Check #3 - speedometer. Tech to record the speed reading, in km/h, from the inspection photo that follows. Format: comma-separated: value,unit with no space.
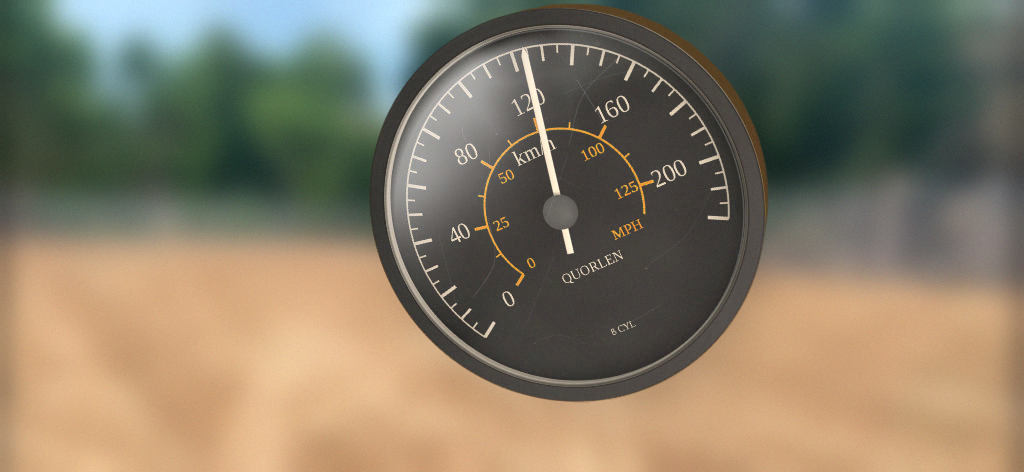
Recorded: 125,km/h
